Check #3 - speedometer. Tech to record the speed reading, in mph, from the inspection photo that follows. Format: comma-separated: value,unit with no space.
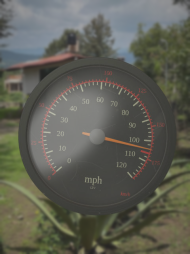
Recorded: 104,mph
